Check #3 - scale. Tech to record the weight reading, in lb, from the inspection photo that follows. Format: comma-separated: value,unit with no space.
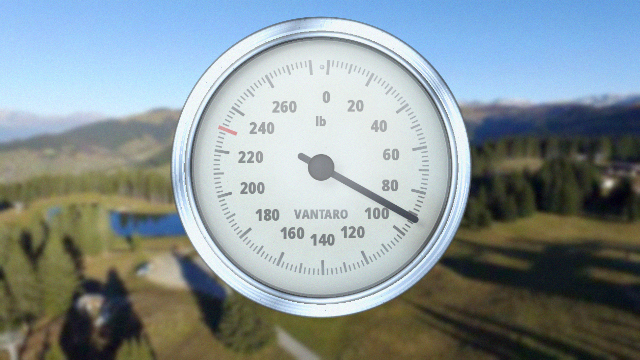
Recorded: 92,lb
